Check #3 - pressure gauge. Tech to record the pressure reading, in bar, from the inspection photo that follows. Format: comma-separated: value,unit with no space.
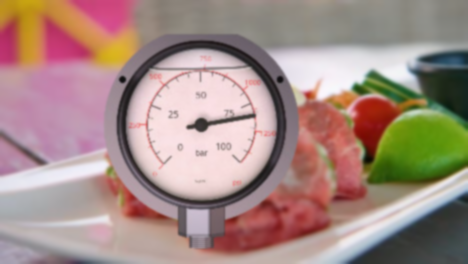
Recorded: 80,bar
